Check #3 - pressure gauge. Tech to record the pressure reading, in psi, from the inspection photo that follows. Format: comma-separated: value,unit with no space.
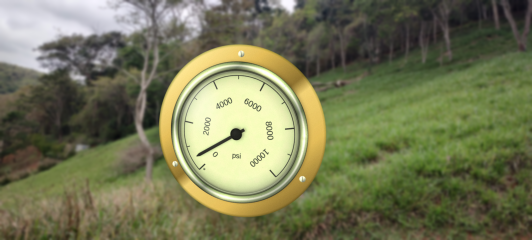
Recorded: 500,psi
